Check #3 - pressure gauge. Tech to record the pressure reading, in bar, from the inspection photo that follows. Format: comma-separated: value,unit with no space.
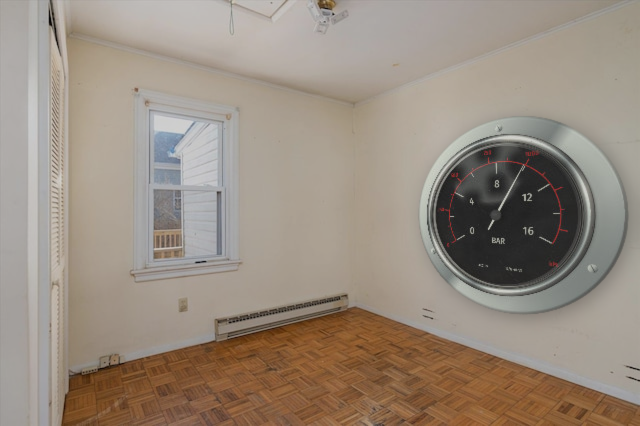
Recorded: 10,bar
